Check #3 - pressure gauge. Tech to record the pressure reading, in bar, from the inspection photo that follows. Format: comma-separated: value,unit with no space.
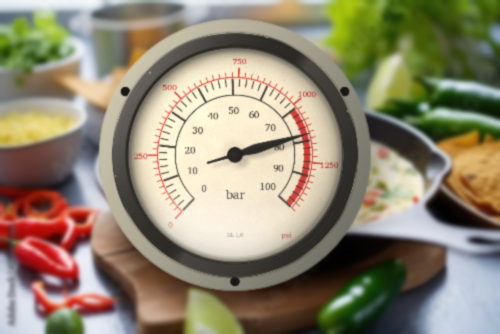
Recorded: 78,bar
